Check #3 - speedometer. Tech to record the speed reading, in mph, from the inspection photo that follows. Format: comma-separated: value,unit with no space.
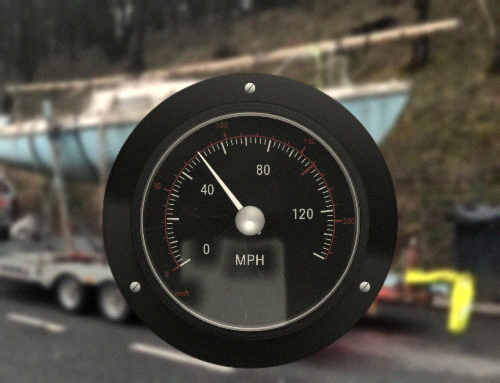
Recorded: 50,mph
